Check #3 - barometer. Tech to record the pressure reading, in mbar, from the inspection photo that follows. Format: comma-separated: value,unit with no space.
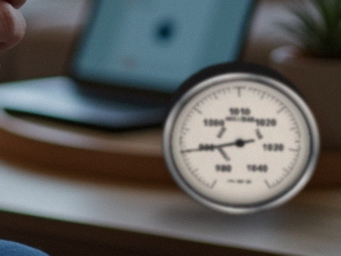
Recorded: 990,mbar
